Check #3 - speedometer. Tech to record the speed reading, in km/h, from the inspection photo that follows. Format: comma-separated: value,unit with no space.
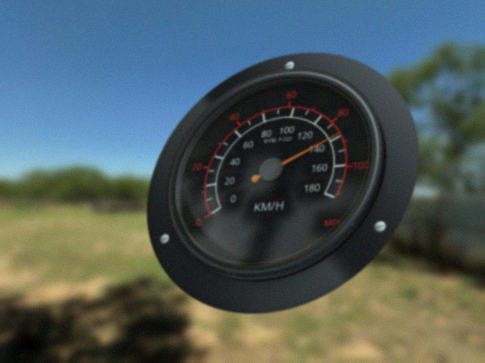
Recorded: 140,km/h
